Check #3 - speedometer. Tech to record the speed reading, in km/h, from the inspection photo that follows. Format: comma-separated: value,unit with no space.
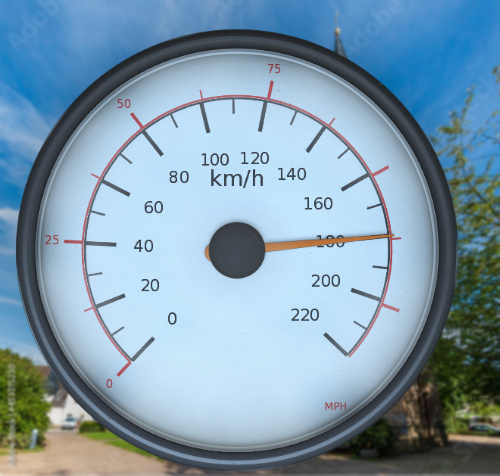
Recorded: 180,km/h
